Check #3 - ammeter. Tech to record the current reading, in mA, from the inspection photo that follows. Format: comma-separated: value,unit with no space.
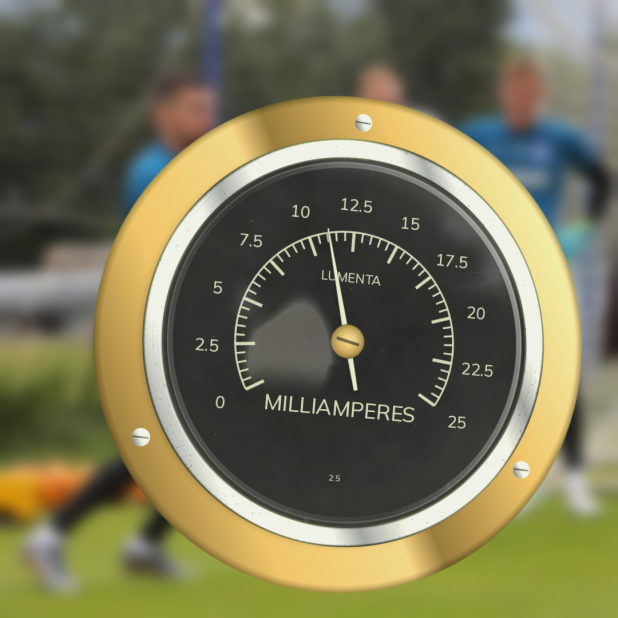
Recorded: 11,mA
